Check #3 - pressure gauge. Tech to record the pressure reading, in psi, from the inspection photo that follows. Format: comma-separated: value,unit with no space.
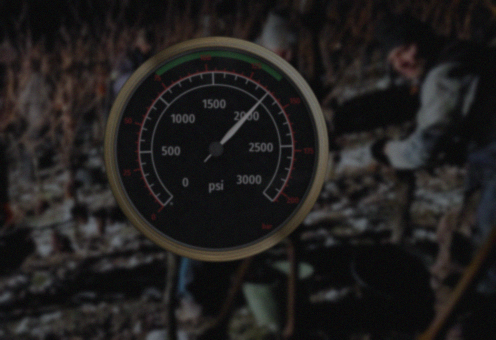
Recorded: 2000,psi
